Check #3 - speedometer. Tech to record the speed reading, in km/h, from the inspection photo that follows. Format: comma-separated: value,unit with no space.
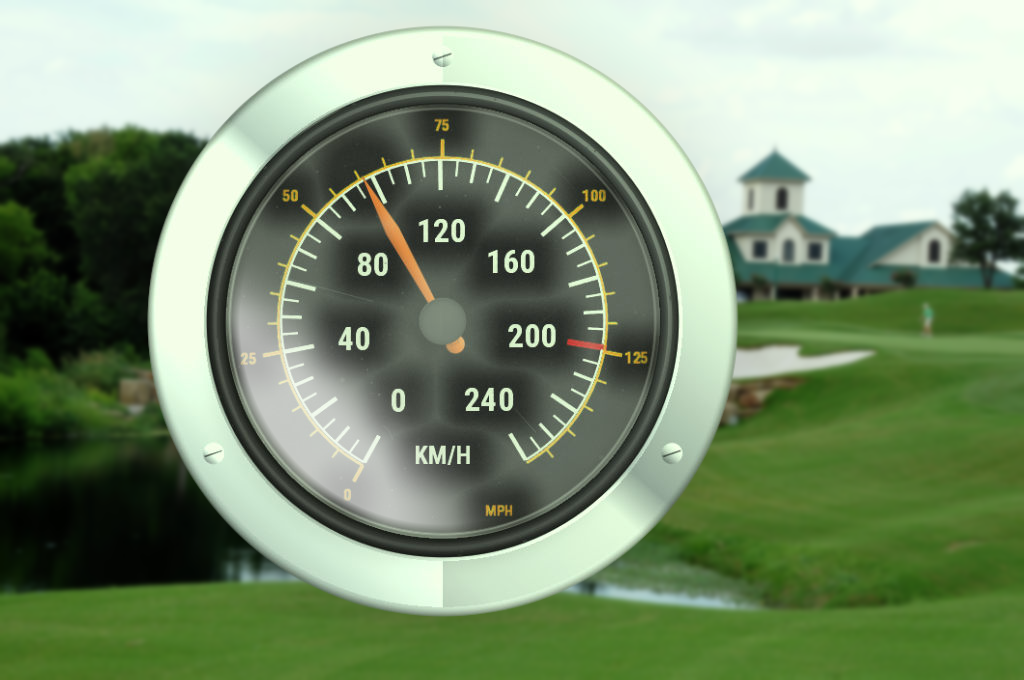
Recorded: 97.5,km/h
